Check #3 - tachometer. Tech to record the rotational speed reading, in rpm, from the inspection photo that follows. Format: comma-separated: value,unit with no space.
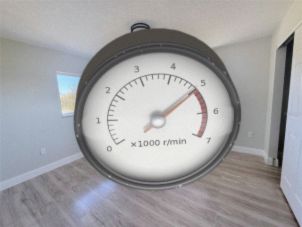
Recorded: 5000,rpm
